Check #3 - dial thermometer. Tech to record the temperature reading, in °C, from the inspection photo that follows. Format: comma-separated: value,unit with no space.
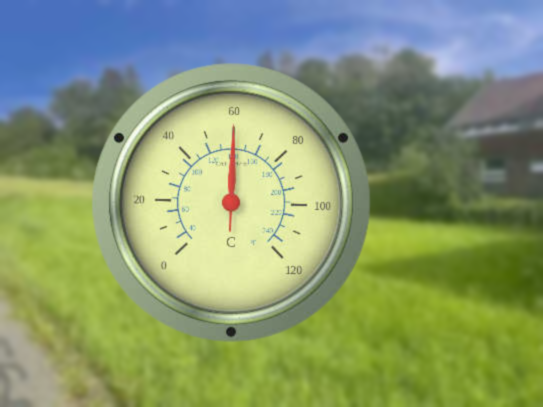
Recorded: 60,°C
